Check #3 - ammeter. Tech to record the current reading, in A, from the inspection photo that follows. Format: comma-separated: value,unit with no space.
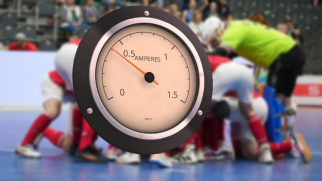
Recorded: 0.4,A
